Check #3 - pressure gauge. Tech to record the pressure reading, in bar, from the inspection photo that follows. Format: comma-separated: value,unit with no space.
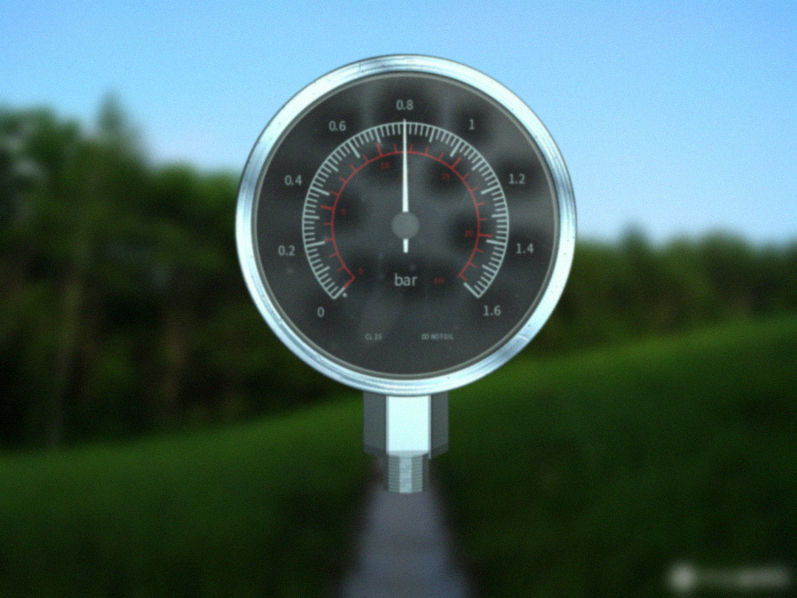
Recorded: 0.8,bar
